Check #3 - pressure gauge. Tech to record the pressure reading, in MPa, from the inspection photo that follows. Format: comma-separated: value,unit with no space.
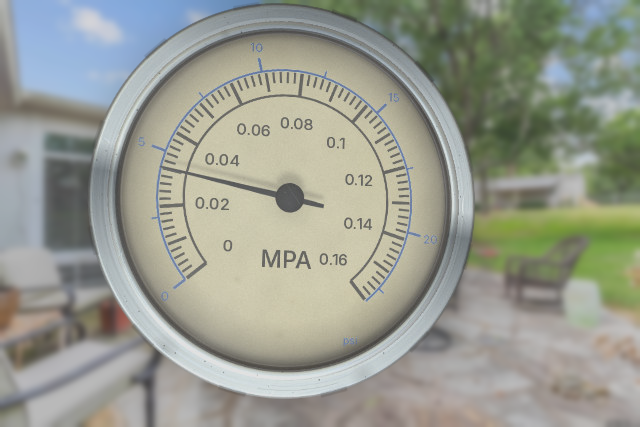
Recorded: 0.03,MPa
